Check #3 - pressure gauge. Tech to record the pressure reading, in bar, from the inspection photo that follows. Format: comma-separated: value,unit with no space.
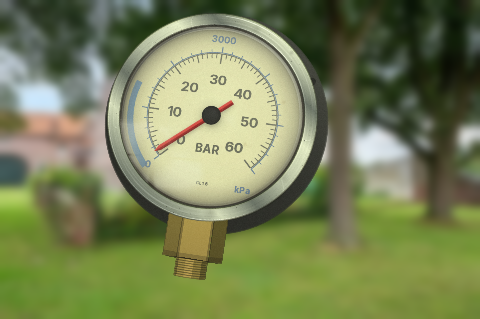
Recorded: 1,bar
